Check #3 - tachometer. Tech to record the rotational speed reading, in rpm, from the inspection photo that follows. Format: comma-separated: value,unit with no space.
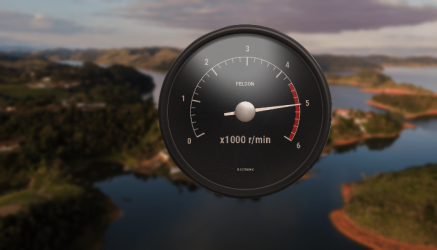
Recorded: 5000,rpm
